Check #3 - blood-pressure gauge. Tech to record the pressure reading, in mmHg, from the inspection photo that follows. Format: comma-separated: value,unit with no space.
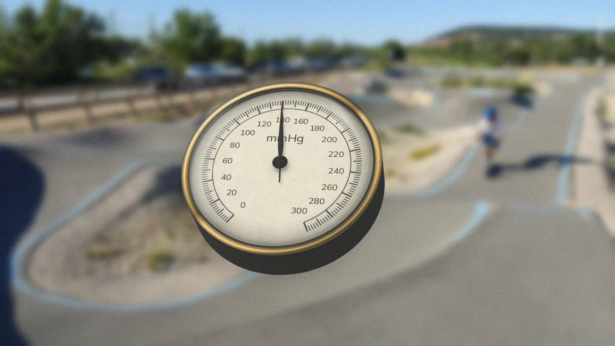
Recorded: 140,mmHg
